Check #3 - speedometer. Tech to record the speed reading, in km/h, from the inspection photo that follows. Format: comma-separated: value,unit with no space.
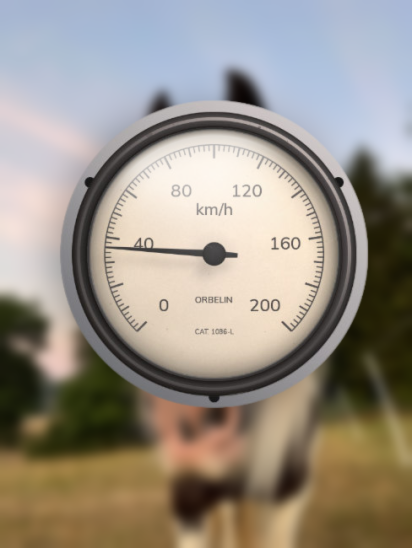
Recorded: 36,km/h
